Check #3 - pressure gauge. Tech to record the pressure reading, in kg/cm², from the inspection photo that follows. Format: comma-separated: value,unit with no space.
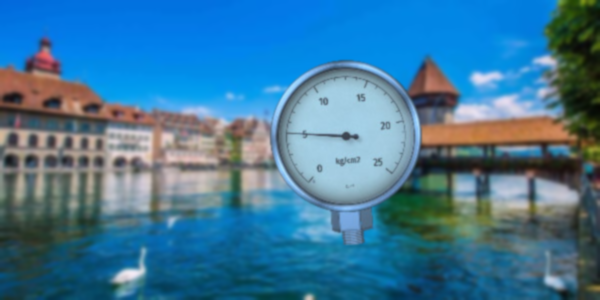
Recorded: 5,kg/cm²
